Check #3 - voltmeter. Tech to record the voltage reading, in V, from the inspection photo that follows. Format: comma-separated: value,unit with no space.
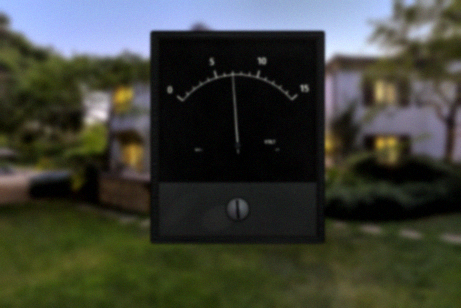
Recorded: 7,V
